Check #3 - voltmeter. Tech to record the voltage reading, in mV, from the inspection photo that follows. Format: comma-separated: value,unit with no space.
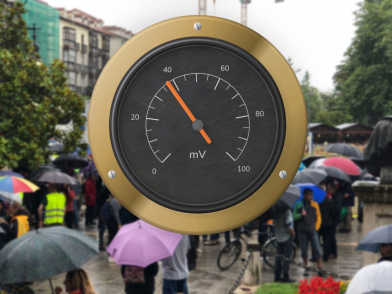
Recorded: 37.5,mV
